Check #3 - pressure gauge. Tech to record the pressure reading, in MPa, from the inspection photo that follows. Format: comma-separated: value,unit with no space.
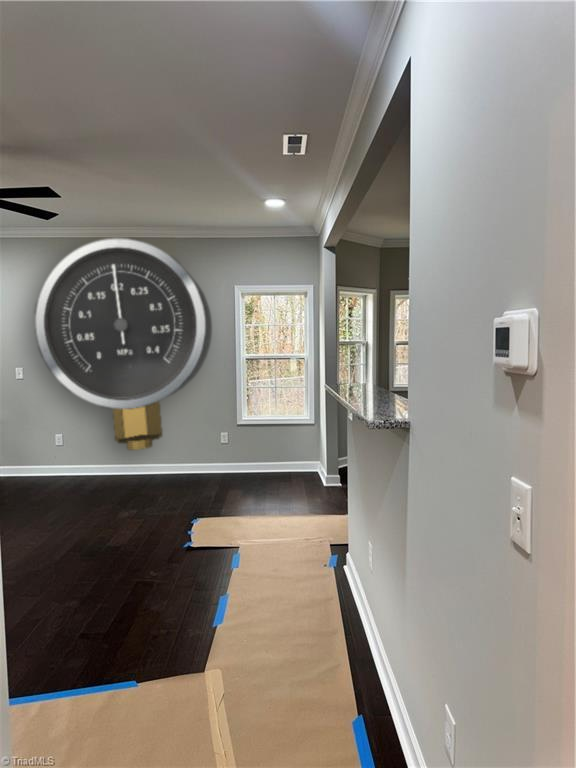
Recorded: 0.2,MPa
